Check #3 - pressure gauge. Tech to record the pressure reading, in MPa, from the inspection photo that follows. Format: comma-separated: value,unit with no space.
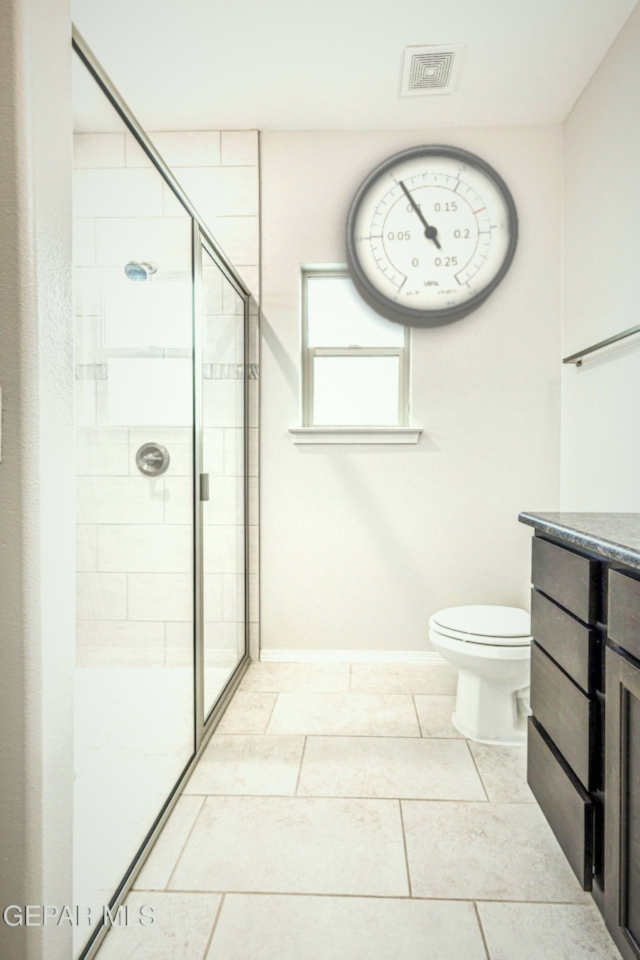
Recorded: 0.1,MPa
